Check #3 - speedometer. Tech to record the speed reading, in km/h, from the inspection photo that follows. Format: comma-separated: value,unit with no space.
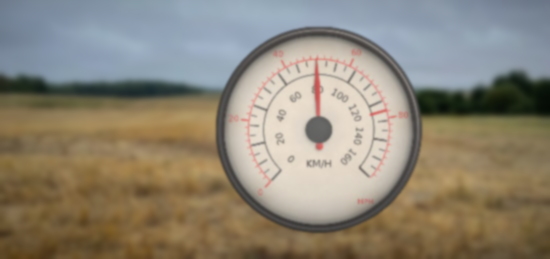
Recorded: 80,km/h
